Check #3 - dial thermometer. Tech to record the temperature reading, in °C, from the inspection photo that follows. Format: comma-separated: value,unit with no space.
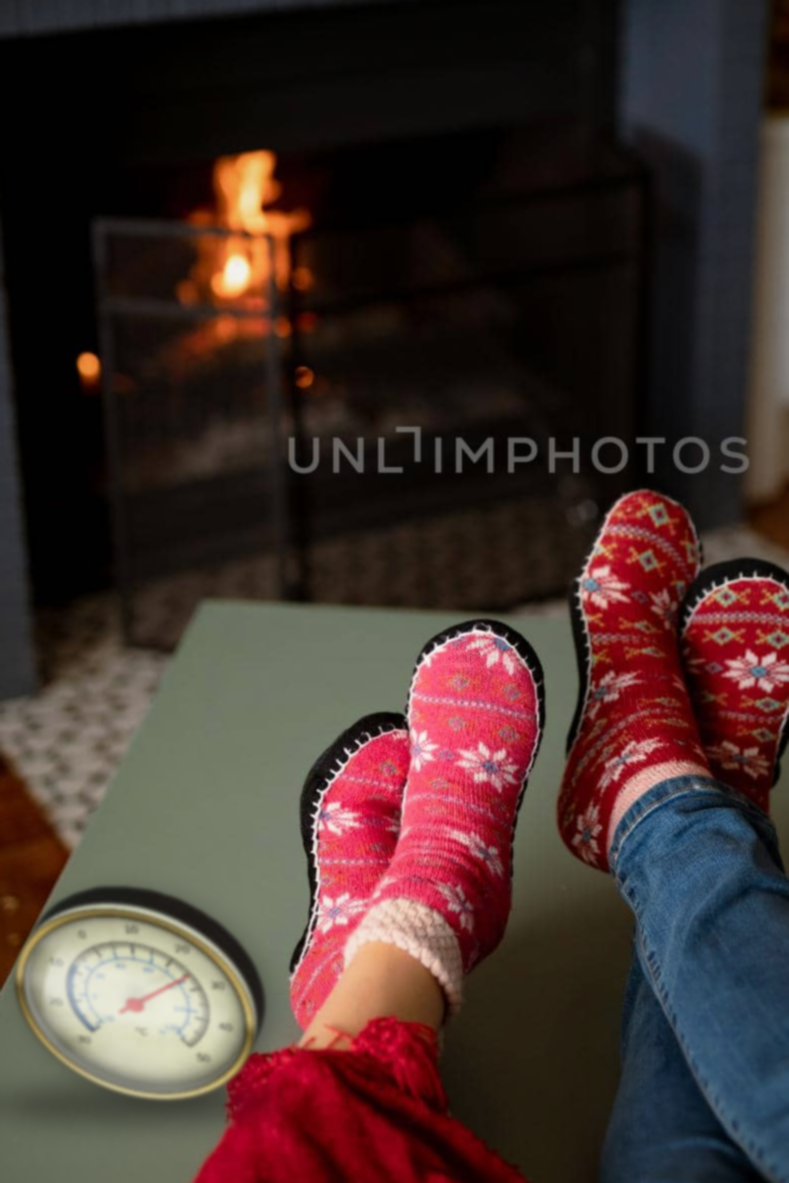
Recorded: 25,°C
